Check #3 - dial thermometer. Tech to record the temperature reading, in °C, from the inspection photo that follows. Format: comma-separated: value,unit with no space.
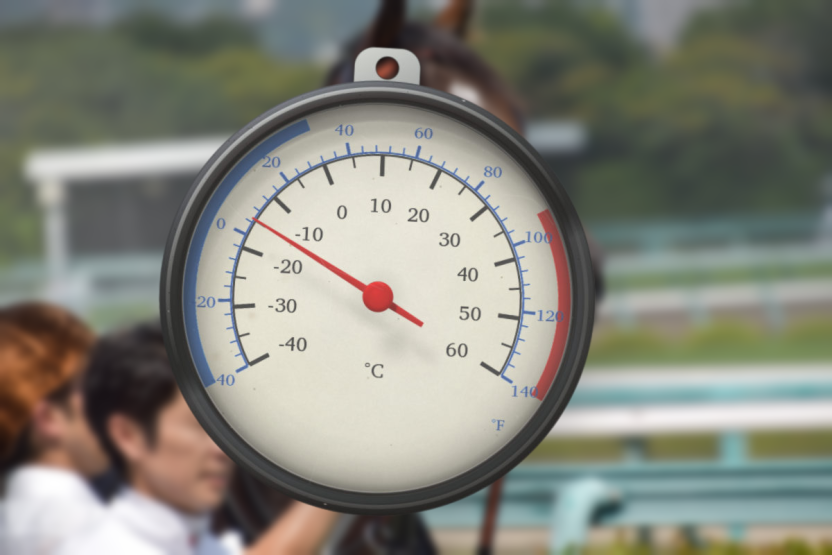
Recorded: -15,°C
